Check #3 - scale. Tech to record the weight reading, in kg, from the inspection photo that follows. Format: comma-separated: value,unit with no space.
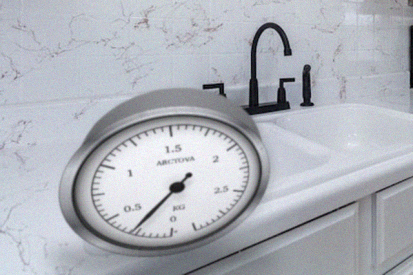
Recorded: 0.3,kg
